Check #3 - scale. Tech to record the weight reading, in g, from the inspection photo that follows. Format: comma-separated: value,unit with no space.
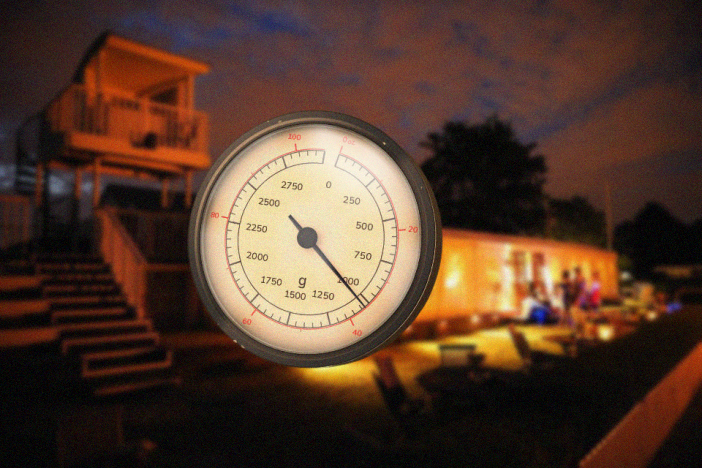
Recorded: 1025,g
